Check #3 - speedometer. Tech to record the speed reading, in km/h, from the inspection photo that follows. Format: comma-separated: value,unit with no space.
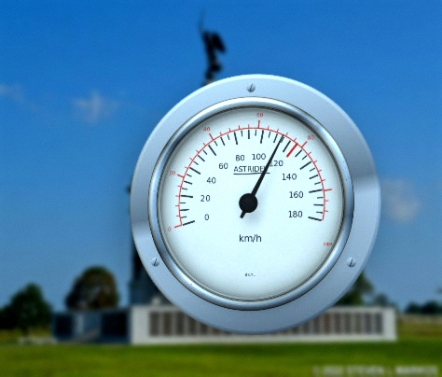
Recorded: 115,km/h
